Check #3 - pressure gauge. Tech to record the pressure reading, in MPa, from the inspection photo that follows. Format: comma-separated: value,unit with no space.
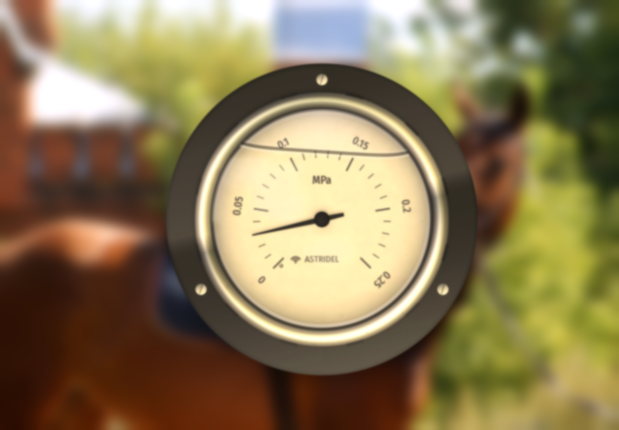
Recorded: 0.03,MPa
